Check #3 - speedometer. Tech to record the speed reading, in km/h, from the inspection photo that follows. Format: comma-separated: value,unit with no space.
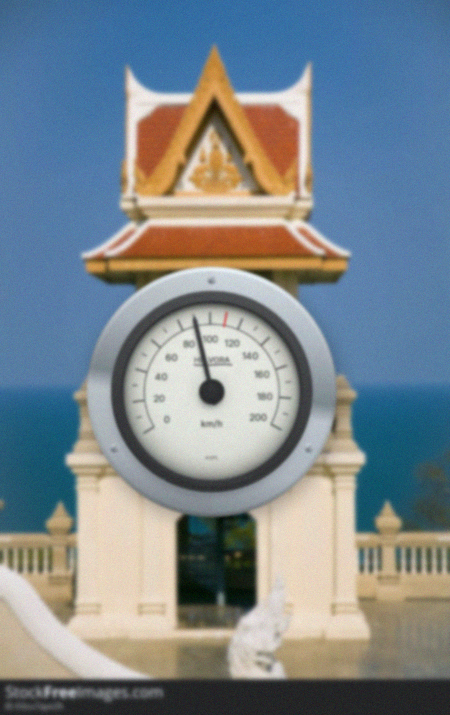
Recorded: 90,km/h
